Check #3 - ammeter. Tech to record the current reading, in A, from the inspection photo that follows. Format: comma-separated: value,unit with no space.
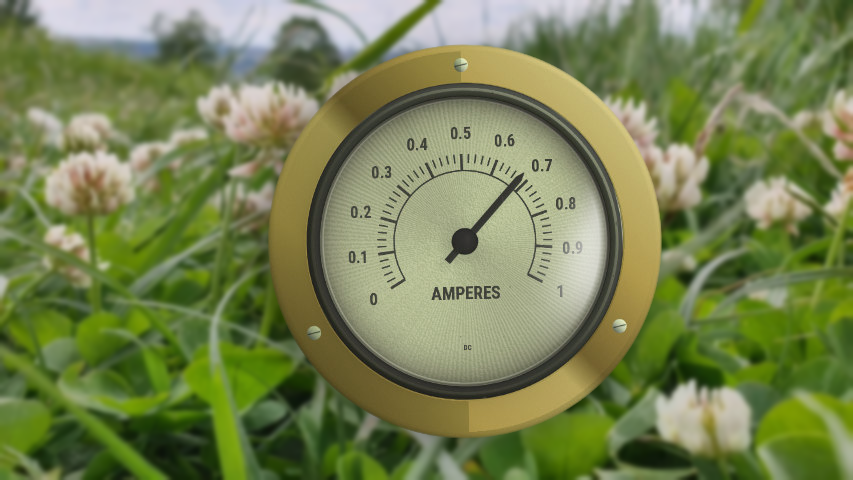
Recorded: 0.68,A
